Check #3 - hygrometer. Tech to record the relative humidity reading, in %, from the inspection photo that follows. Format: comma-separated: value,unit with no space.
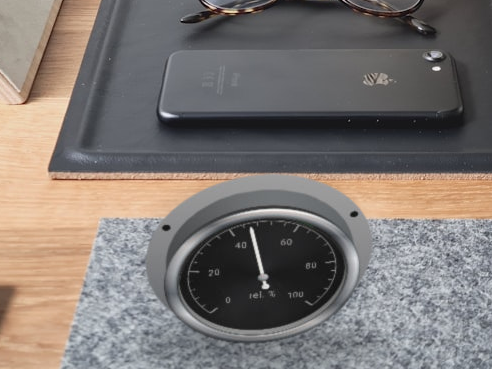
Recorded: 46,%
